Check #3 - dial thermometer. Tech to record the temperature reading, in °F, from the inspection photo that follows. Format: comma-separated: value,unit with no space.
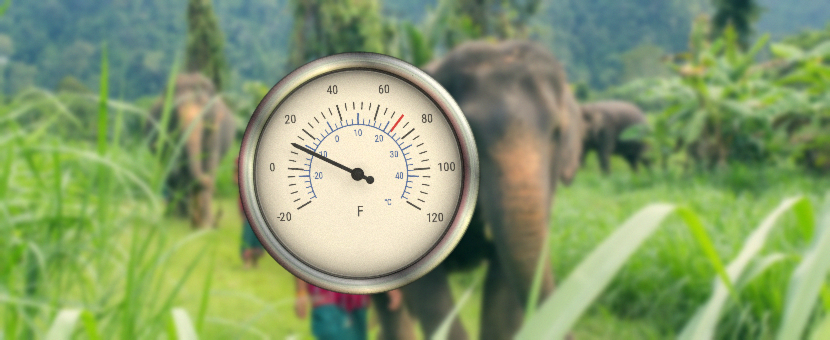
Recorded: 12,°F
